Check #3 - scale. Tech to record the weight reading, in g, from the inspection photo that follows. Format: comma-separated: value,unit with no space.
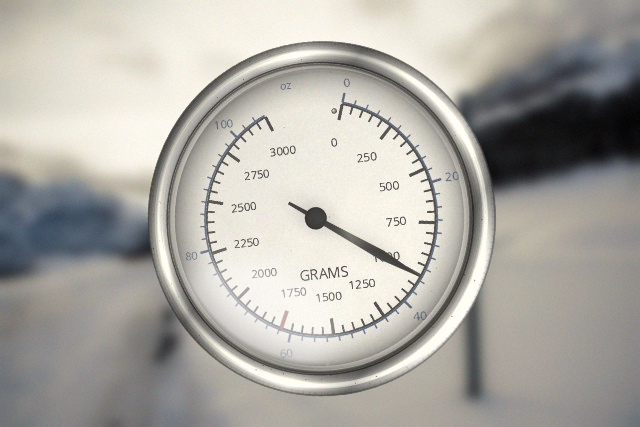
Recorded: 1000,g
